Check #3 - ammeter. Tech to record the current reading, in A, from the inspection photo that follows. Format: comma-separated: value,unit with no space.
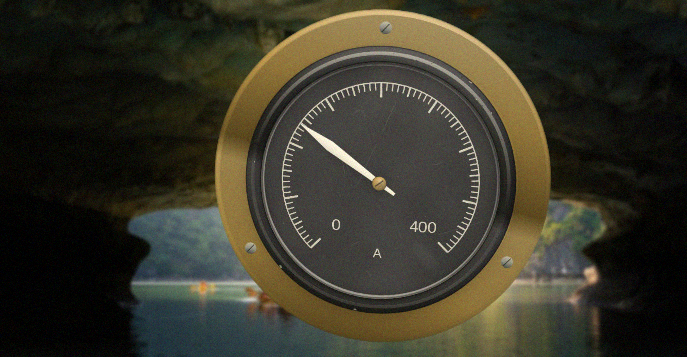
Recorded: 120,A
